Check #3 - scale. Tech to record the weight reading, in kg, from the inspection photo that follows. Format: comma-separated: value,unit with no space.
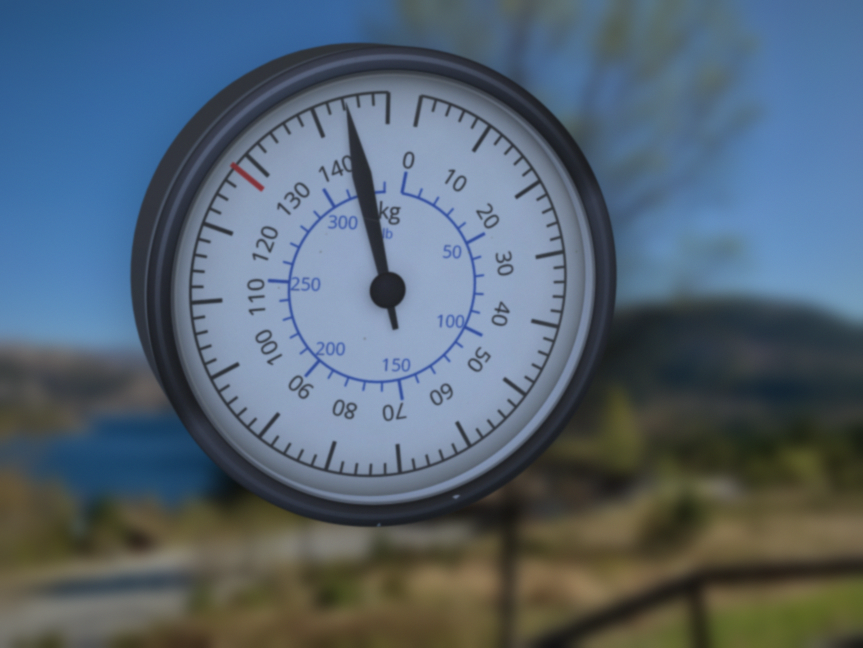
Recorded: 144,kg
